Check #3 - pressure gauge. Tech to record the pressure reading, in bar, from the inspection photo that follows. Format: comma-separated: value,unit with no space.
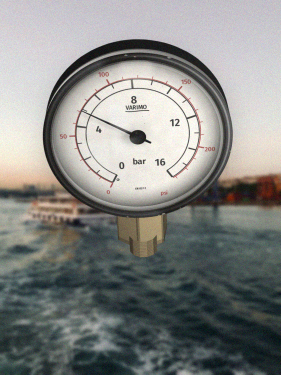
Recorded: 5,bar
